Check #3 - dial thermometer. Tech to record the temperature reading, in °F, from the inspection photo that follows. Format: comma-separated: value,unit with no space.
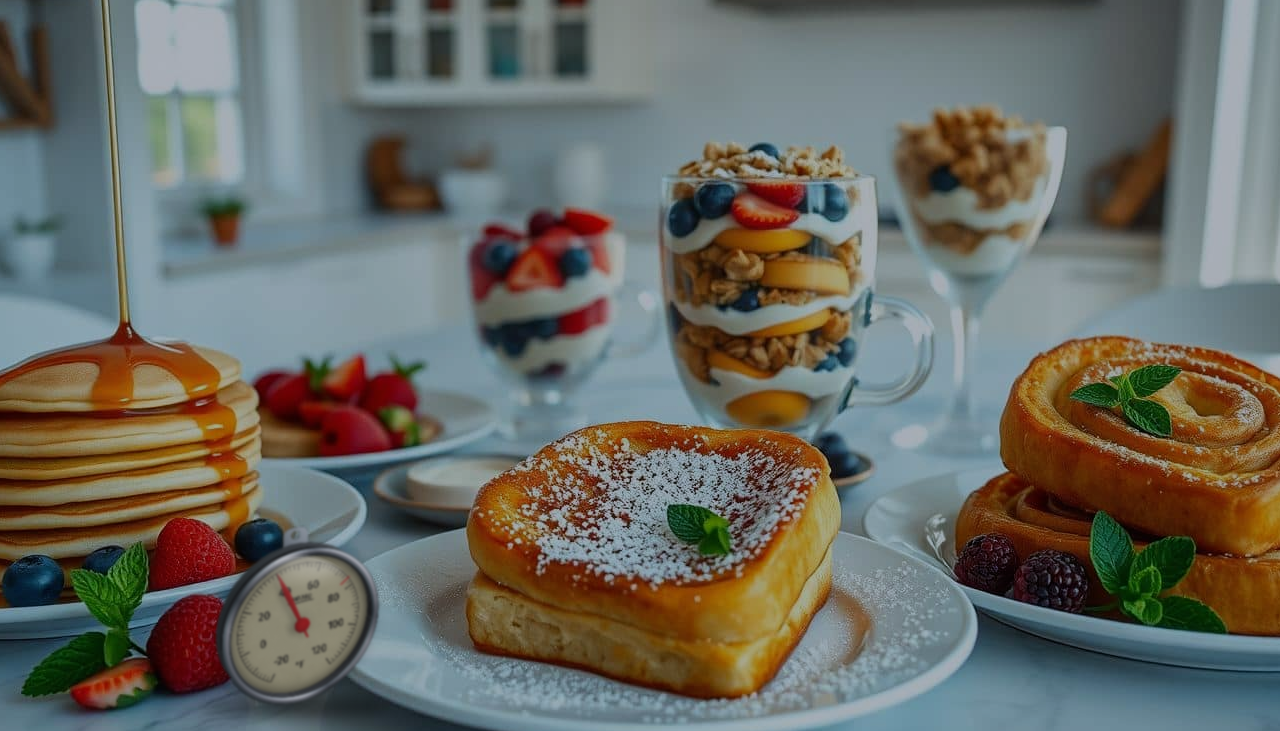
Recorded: 40,°F
